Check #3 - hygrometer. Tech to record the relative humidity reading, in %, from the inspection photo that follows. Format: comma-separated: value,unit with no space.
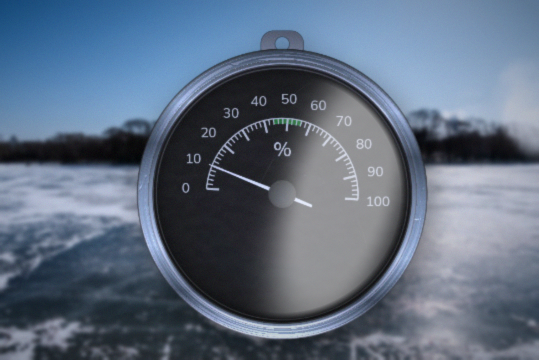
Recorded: 10,%
